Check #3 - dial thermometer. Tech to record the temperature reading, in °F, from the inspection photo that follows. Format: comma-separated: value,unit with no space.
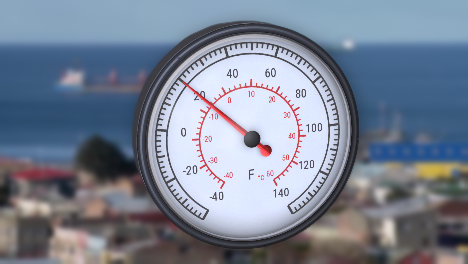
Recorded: 20,°F
